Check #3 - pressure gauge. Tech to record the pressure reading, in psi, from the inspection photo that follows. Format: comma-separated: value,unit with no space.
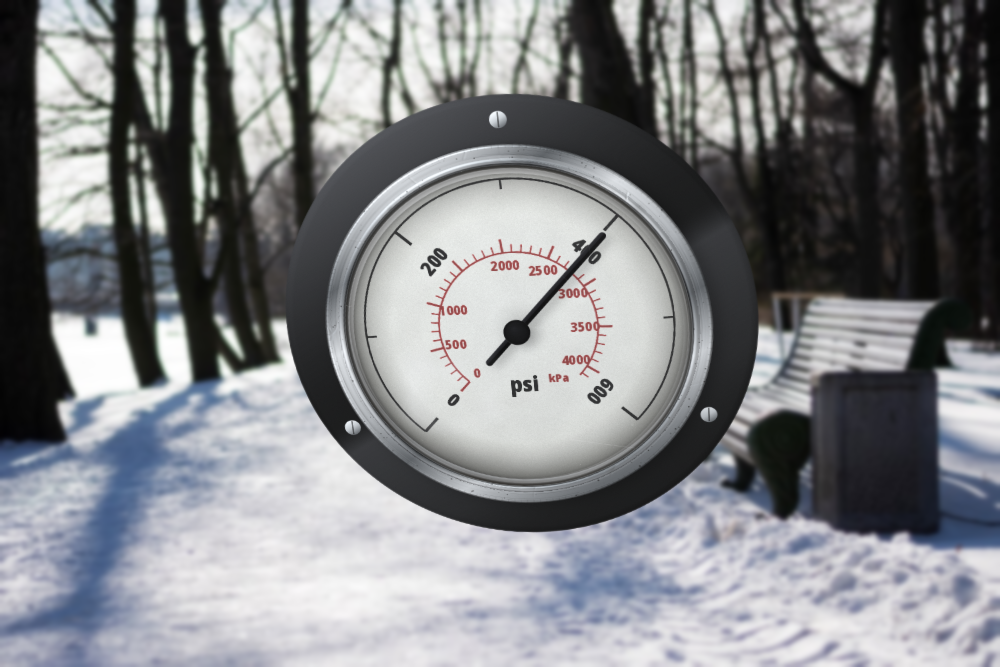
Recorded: 400,psi
